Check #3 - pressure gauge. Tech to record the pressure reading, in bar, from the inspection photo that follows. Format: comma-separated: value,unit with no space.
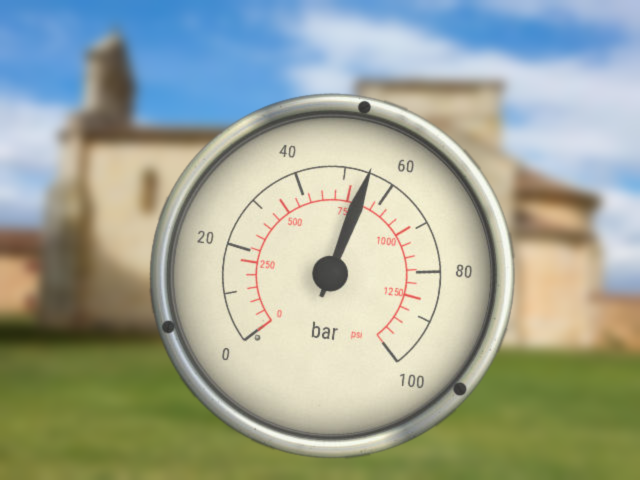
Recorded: 55,bar
